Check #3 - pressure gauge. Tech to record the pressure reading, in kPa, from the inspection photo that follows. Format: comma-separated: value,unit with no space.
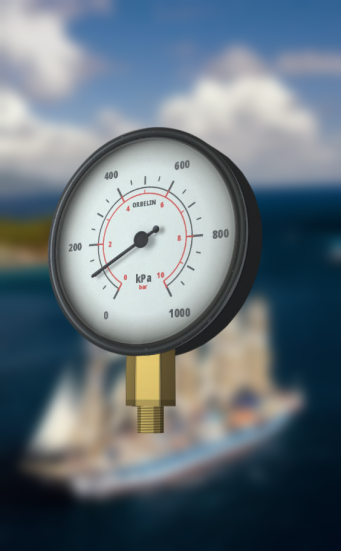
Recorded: 100,kPa
